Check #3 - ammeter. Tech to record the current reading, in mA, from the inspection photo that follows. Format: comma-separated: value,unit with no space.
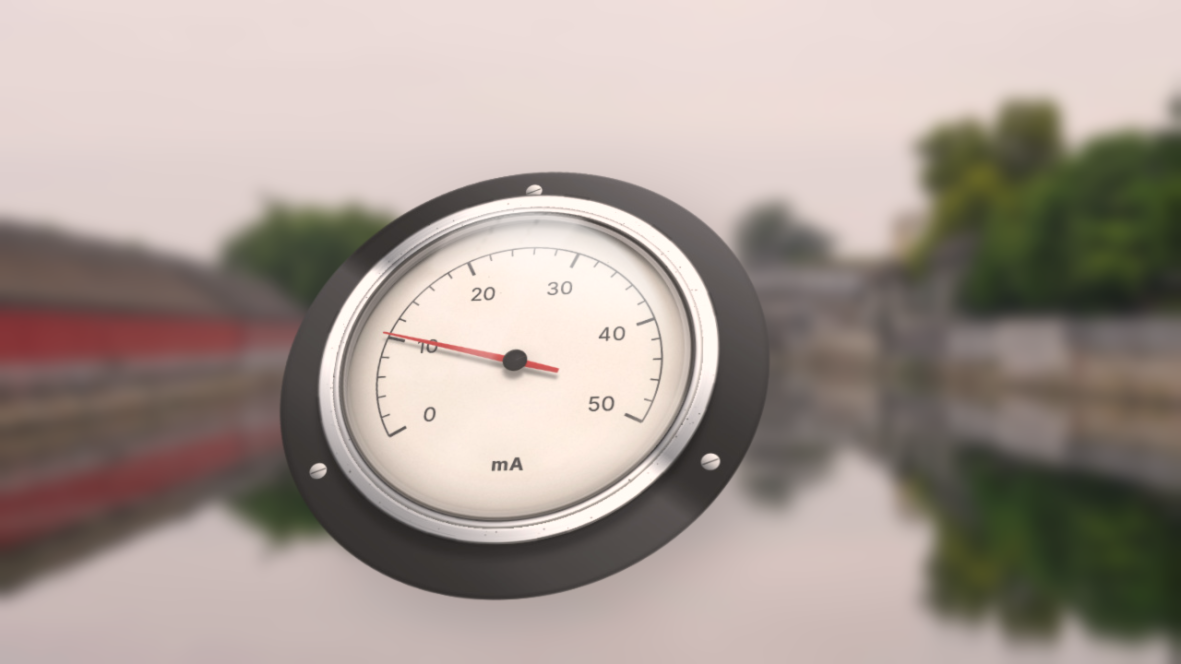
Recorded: 10,mA
